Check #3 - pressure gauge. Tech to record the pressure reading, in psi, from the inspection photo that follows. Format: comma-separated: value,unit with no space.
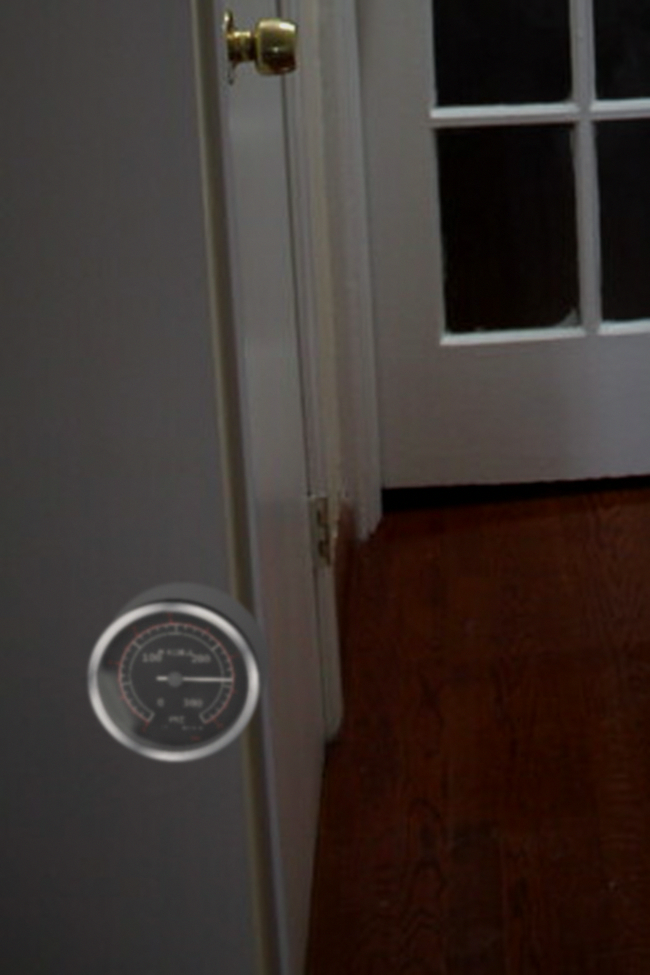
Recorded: 240,psi
